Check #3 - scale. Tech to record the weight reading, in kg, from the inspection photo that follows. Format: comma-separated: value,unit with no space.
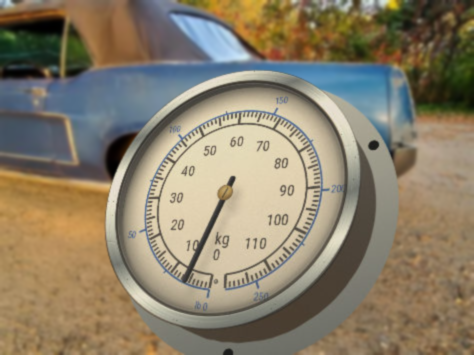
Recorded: 5,kg
